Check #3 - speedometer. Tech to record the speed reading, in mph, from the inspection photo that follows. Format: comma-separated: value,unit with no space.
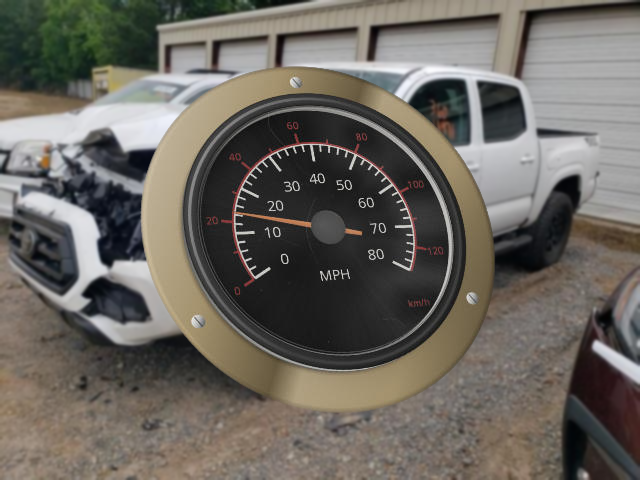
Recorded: 14,mph
